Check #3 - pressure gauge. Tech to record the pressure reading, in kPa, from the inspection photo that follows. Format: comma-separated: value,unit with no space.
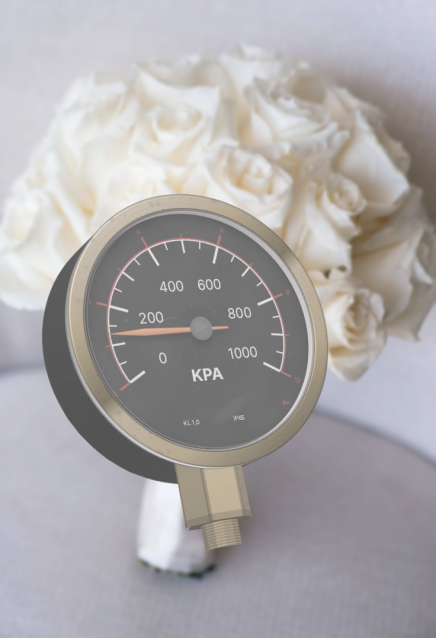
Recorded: 125,kPa
